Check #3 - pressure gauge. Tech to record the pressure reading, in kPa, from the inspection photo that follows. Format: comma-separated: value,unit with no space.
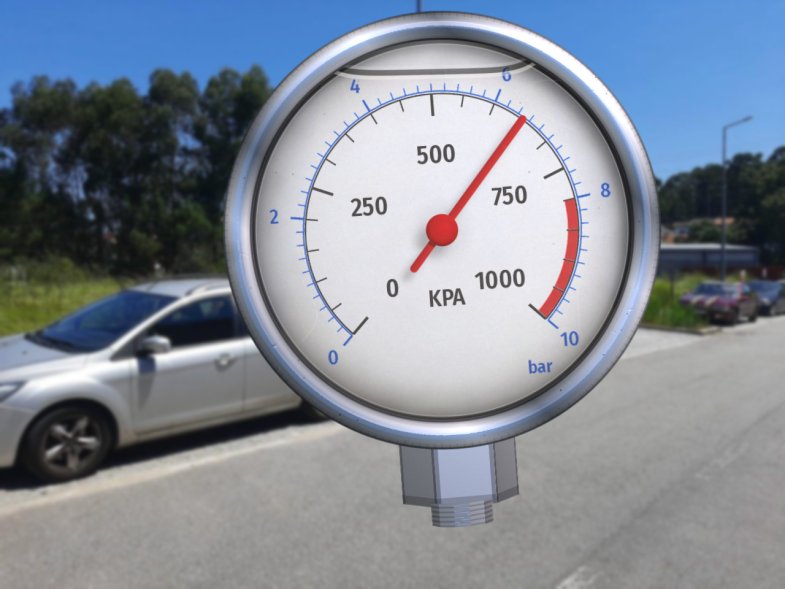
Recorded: 650,kPa
